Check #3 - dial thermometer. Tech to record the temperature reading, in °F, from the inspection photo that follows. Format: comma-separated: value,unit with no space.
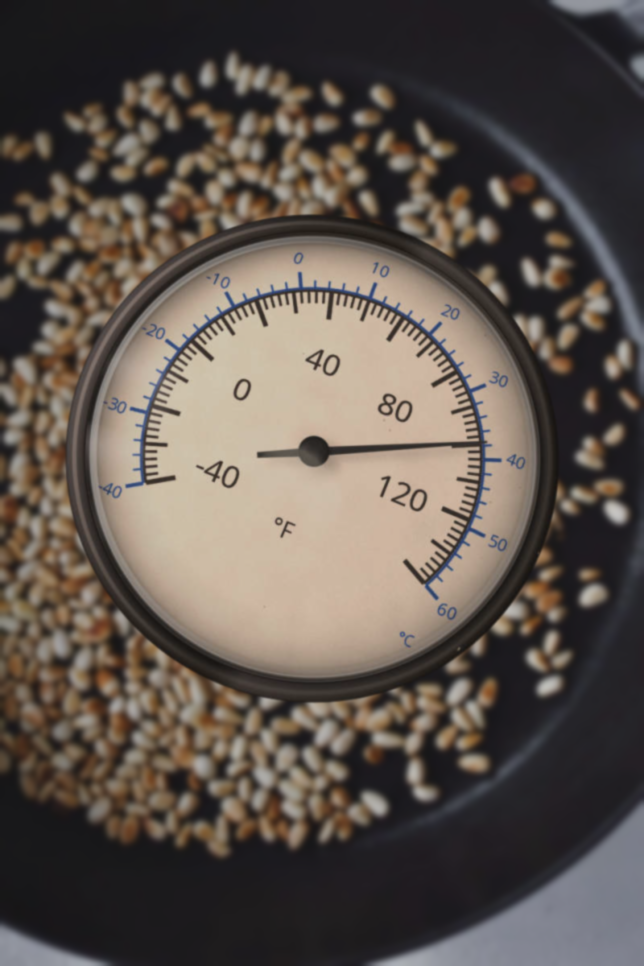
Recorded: 100,°F
